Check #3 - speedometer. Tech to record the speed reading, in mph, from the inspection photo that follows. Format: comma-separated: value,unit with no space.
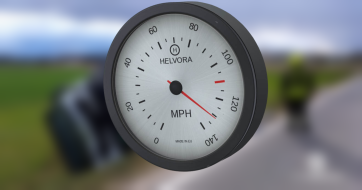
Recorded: 130,mph
